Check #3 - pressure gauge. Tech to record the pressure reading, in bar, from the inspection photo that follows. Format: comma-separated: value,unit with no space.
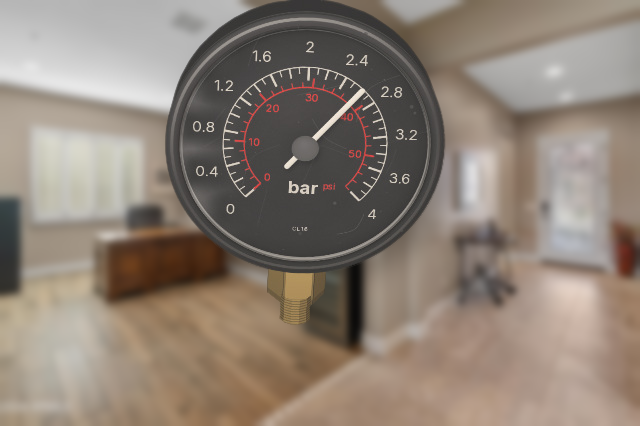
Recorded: 2.6,bar
